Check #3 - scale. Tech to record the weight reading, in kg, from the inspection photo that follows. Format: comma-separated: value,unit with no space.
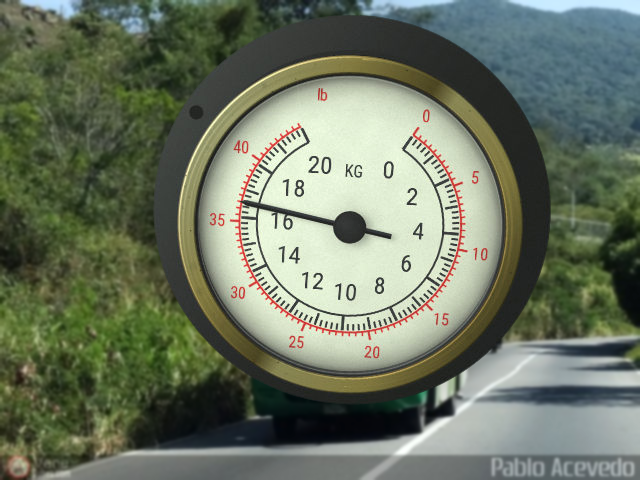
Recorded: 16.6,kg
